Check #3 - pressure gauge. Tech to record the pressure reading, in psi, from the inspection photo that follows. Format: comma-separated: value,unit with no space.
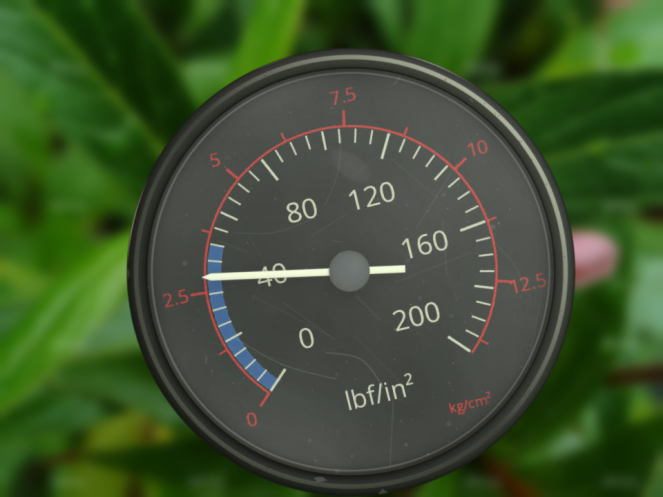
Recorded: 40,psi
